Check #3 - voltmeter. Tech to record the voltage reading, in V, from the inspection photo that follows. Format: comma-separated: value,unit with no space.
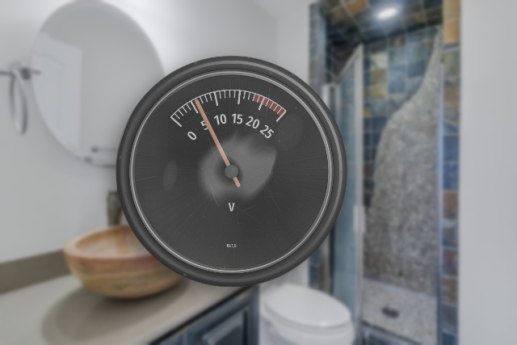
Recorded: 6,V
